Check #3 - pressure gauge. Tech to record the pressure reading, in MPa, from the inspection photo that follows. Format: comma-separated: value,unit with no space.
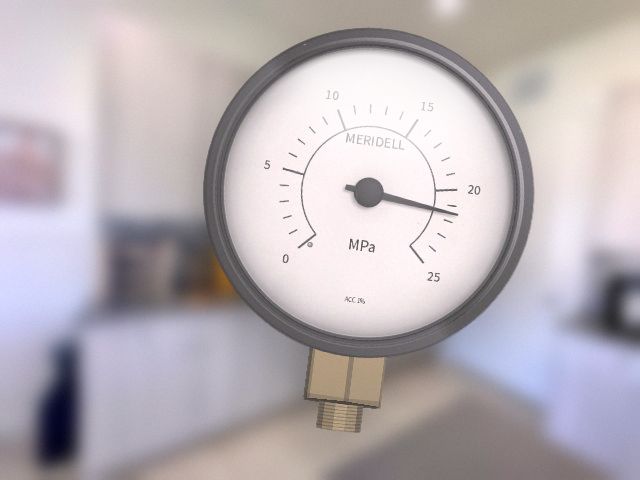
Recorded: 21.5,MPa
